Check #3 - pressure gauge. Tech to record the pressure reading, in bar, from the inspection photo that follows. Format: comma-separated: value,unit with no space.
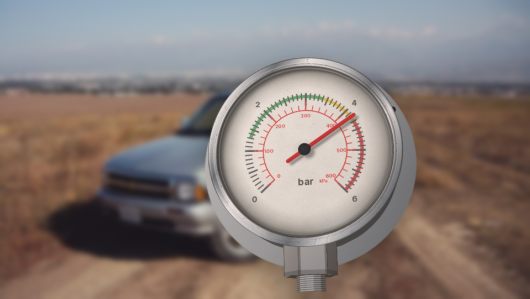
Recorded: 4.2,bar
